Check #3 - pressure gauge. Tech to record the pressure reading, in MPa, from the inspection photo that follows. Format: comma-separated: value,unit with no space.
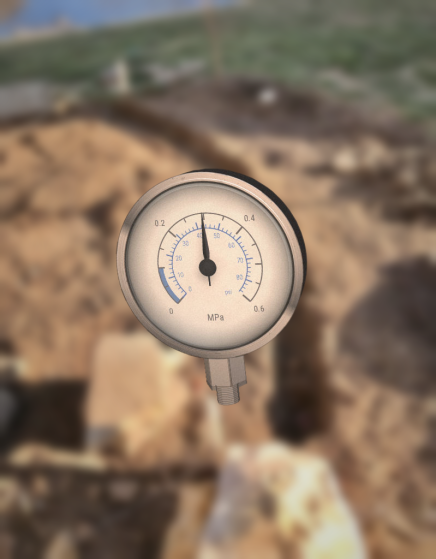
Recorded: 0.3,MPa
